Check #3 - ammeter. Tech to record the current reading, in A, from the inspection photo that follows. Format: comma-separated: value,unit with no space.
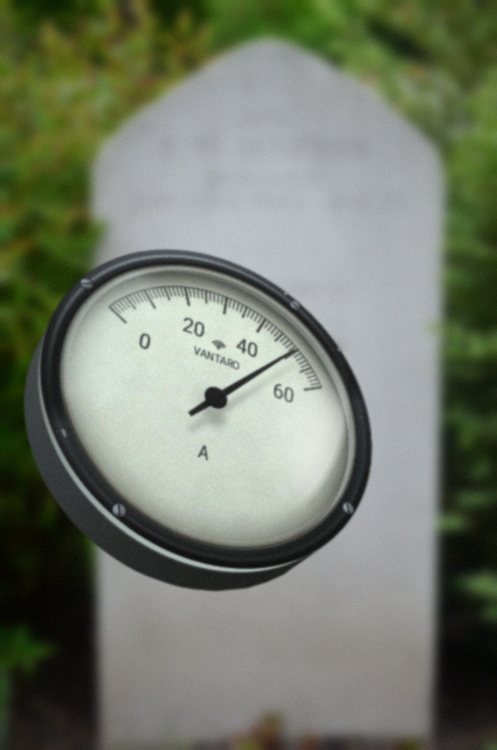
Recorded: 50,A
